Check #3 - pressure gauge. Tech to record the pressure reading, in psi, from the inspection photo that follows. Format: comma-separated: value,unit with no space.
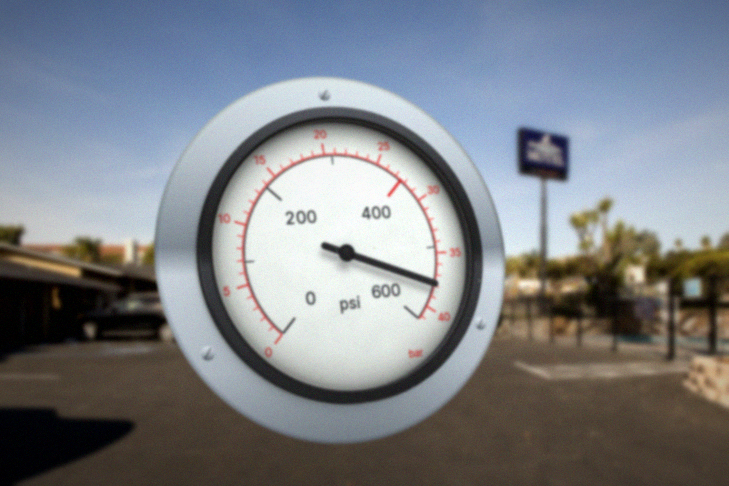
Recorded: 550,psi
